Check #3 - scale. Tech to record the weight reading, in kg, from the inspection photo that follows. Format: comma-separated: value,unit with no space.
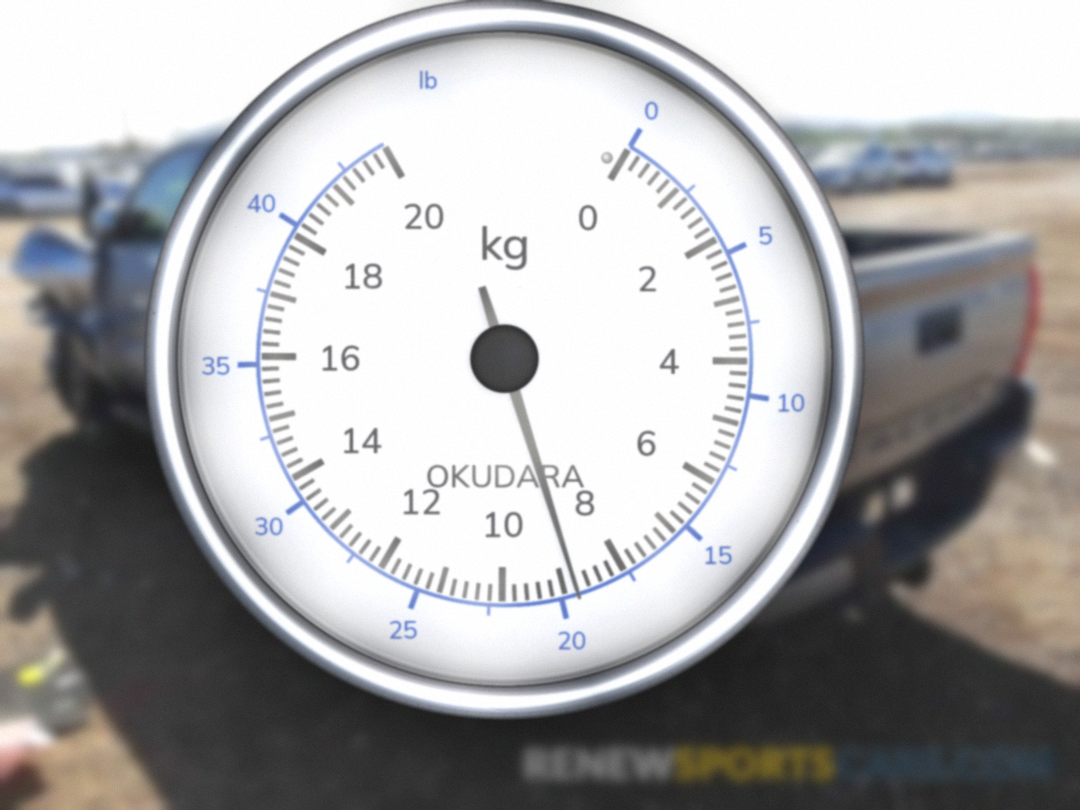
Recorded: 8.8,kg
